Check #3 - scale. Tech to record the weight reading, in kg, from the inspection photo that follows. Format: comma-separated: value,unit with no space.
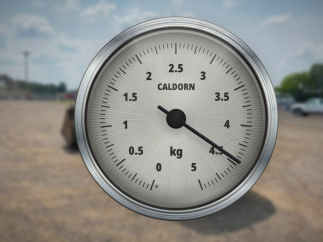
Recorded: 4.45,kg
